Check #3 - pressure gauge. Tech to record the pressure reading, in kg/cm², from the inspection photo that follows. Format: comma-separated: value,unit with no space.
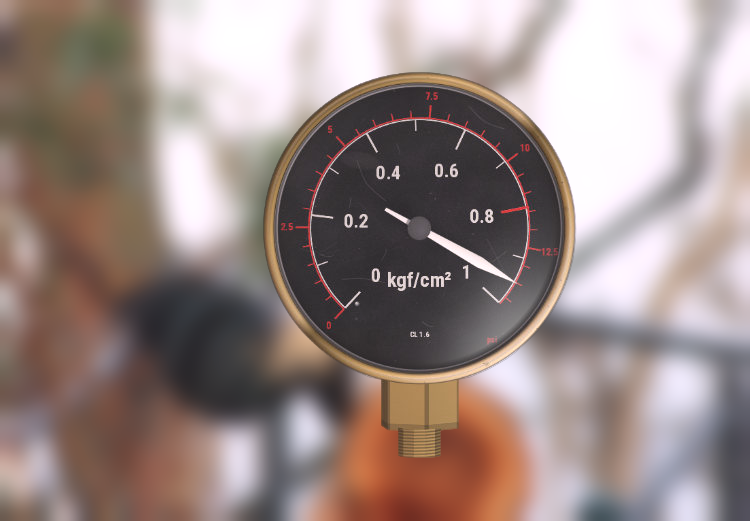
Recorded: 0.95,kg/cm²
